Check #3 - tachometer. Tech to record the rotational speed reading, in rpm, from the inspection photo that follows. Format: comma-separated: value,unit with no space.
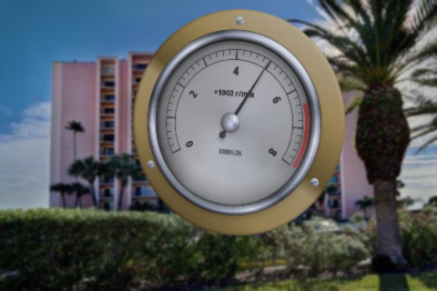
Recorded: 5000,rpm
